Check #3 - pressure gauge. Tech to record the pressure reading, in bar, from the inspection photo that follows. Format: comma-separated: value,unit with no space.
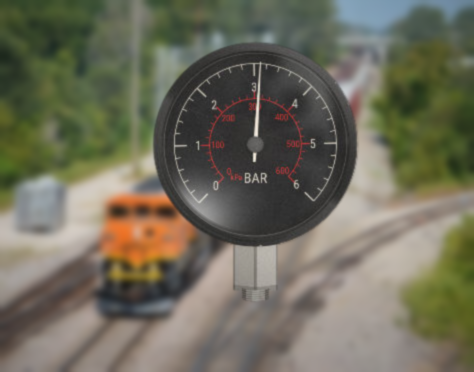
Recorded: 3.1,bar
